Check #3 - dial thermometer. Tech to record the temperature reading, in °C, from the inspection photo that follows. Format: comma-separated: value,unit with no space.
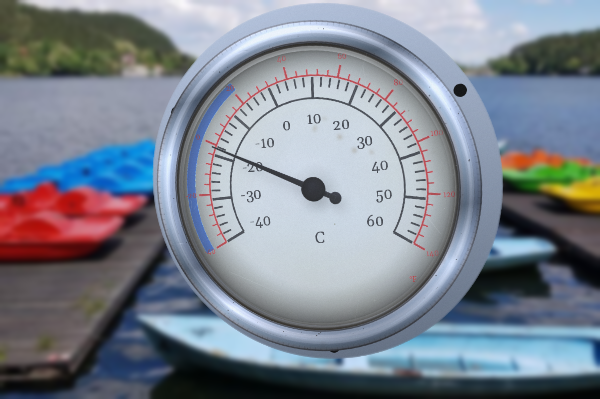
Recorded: -18,°C
